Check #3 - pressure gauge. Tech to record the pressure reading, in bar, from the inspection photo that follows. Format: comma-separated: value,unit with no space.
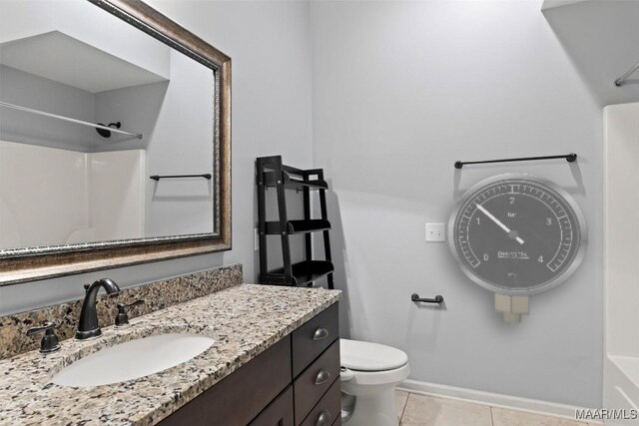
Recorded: 1.3,bar
